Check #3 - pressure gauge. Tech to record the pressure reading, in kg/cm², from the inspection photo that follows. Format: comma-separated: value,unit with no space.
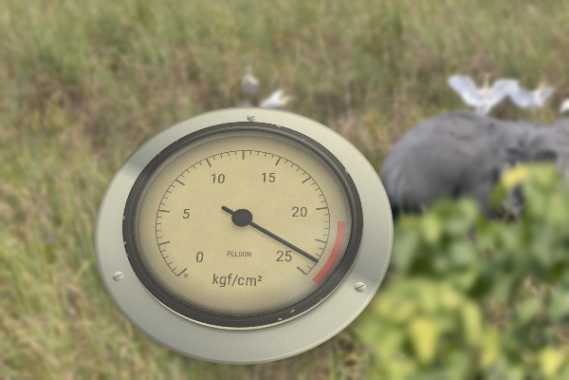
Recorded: 24,kg/cm²
